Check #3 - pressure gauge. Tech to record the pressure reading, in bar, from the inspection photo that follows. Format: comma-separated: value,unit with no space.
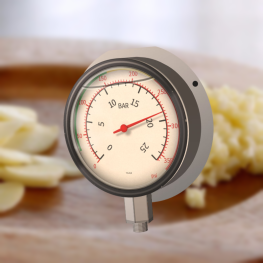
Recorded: 19,bar
